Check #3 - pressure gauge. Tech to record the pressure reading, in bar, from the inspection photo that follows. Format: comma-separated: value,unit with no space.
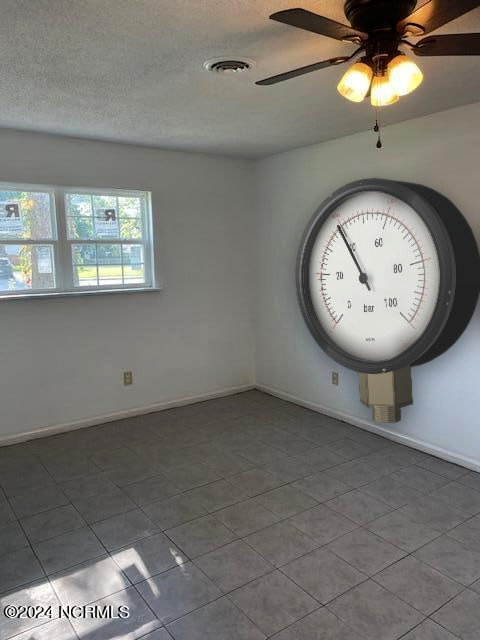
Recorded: 40,bar
